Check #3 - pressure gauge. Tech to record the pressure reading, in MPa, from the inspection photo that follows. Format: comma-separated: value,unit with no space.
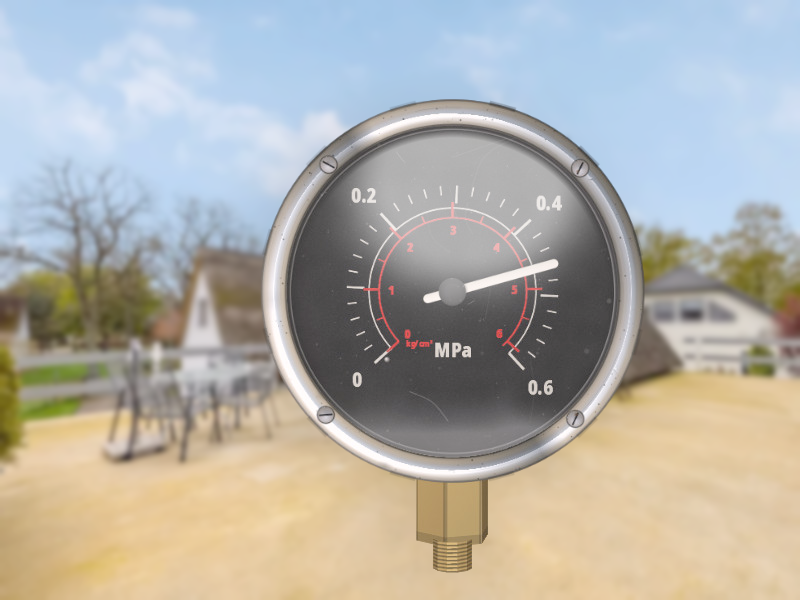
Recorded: 0.46,MPa
